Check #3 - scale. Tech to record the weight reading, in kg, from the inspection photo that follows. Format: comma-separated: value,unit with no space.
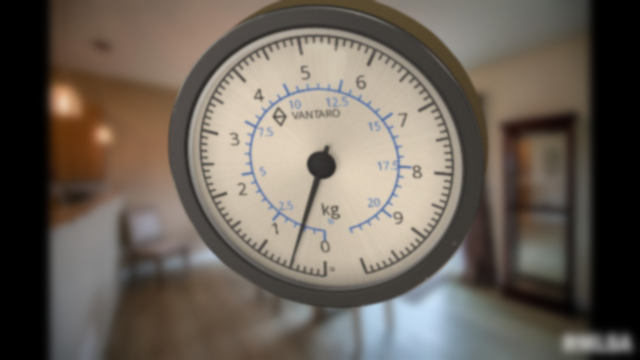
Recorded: 0.5,kg
